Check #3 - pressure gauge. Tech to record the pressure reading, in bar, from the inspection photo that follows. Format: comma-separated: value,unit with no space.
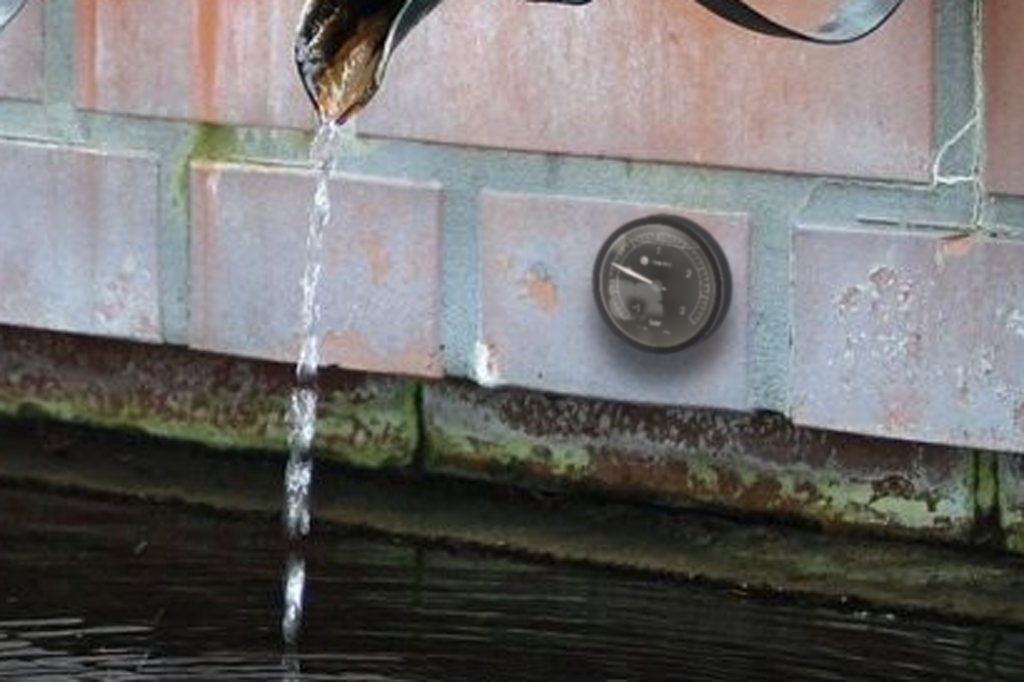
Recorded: 0,bar
